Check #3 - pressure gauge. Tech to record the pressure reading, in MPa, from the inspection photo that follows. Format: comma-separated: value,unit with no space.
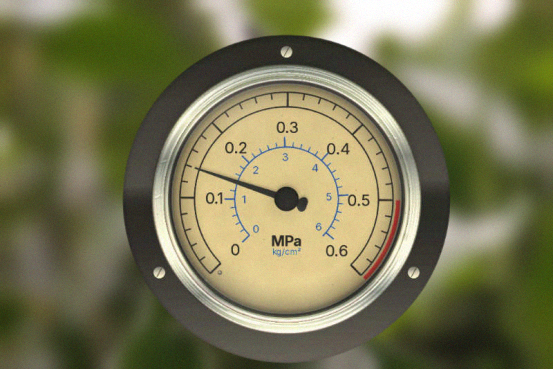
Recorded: 0.14,MPa
